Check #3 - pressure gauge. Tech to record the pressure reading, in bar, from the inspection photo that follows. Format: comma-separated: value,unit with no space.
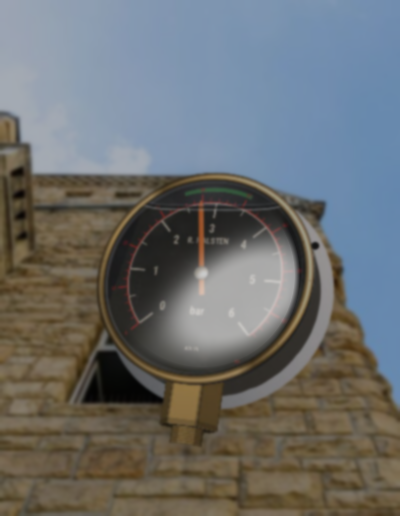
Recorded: 2.75,bar
